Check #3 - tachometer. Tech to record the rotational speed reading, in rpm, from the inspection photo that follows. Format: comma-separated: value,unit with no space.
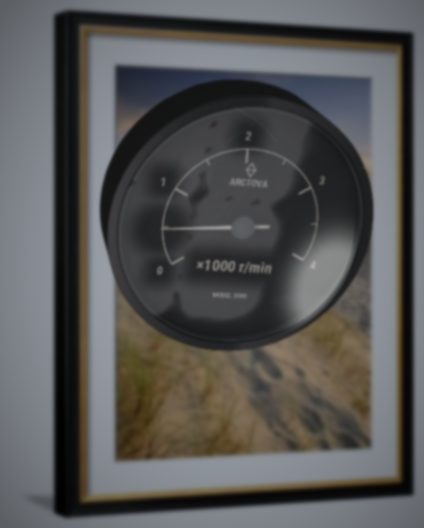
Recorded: 500,rpm
